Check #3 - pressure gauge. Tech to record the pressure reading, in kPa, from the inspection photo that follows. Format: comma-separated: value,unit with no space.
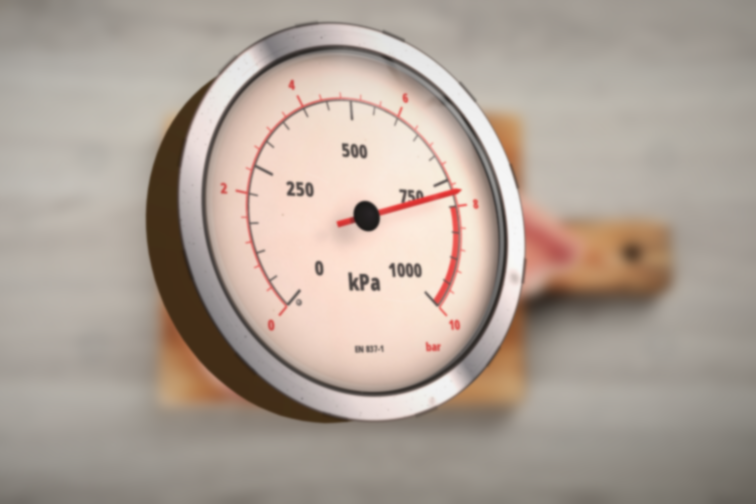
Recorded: 775,kPa
